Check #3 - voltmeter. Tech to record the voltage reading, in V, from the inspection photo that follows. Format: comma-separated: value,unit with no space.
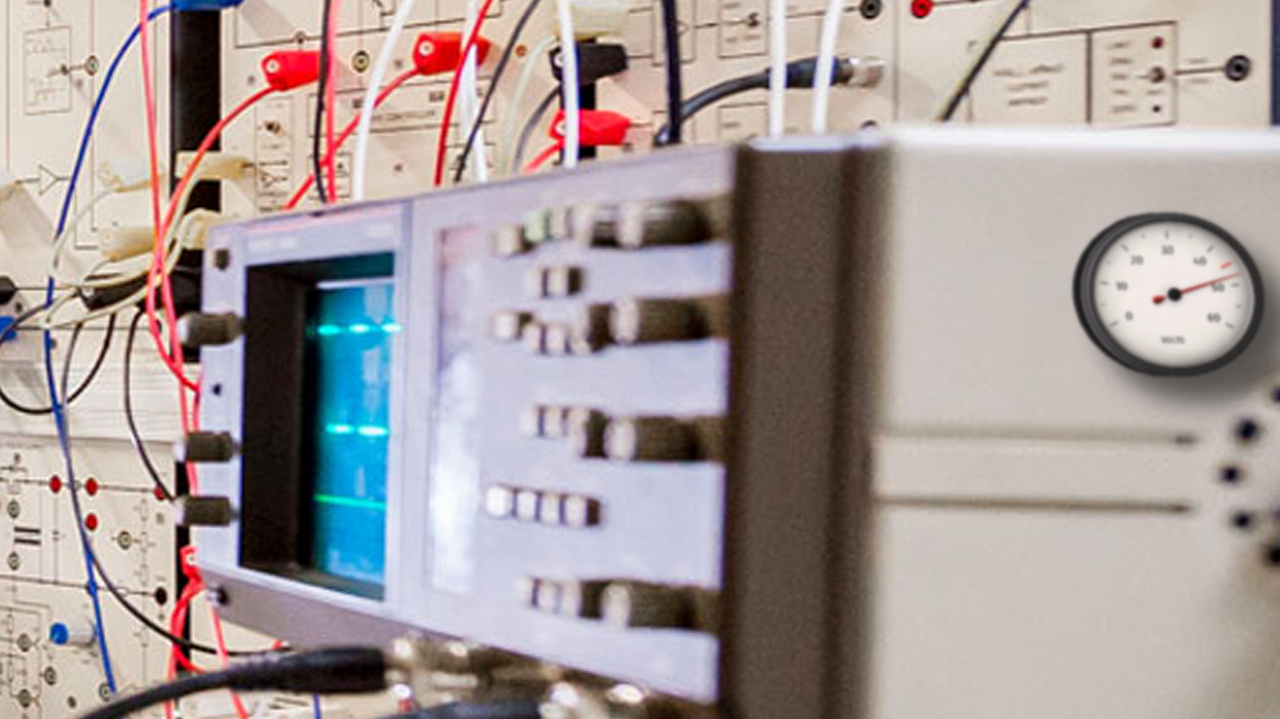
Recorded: 47.5,V
